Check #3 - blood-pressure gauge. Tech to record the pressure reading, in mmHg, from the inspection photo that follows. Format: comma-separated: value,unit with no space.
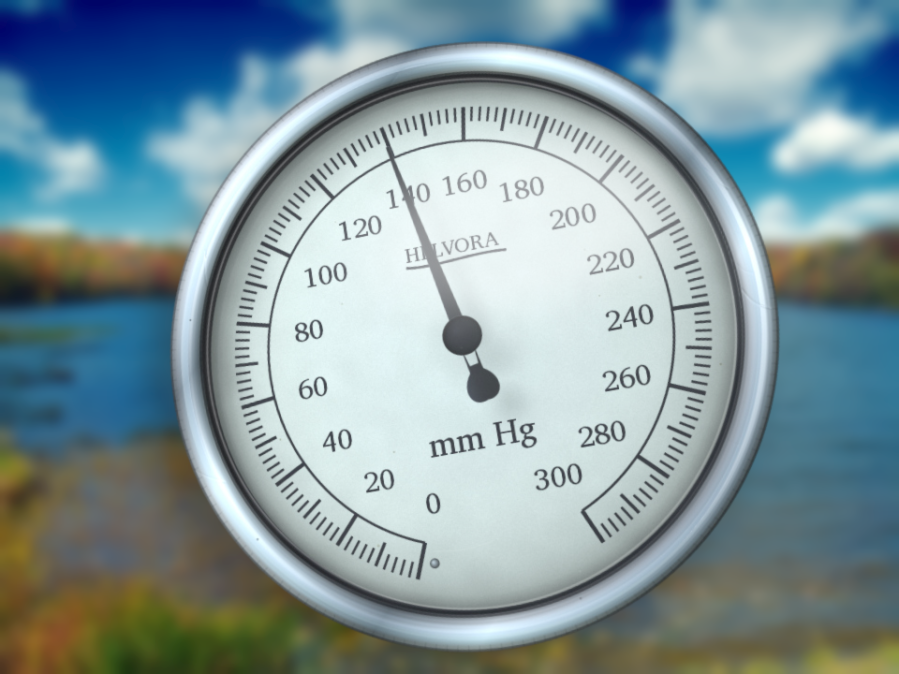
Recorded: 140,mmHg
